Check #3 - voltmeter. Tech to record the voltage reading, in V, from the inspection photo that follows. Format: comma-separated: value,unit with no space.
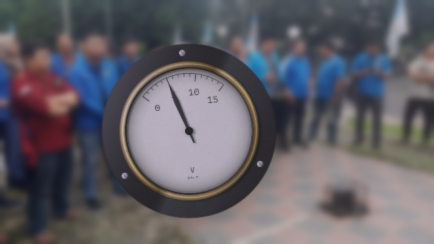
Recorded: 5,V
